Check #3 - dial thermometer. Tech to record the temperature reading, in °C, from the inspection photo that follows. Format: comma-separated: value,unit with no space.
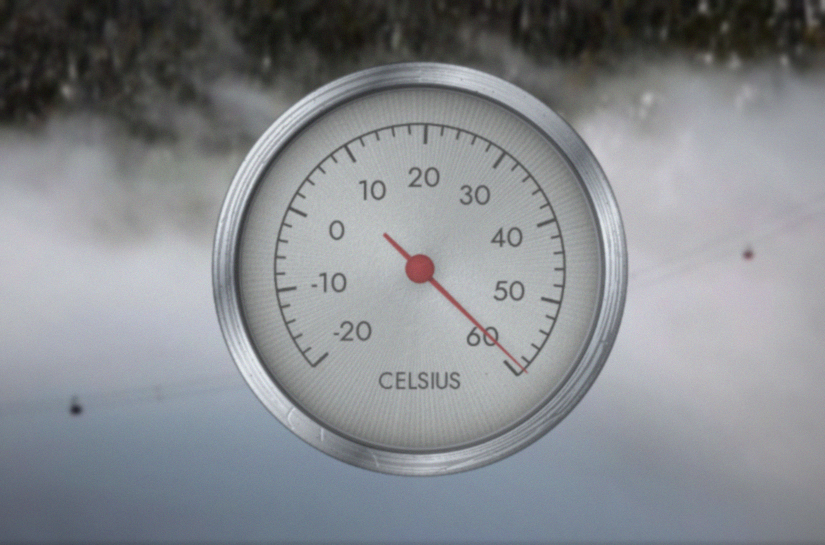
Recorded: 59,°C
